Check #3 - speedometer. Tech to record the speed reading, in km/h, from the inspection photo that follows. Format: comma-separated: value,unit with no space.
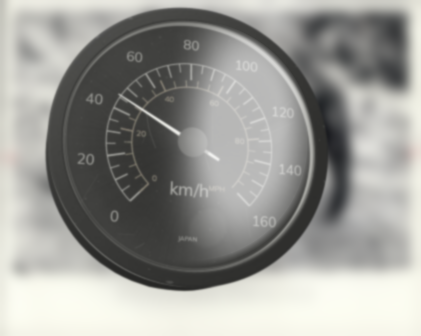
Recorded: 45,km/h
